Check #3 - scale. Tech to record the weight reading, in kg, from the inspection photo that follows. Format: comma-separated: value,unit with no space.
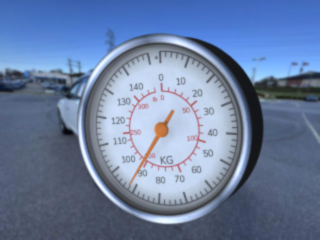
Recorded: 92,kg
